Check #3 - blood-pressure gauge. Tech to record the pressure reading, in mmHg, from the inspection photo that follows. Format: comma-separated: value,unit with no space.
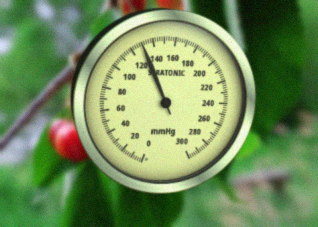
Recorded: 130,mmHg
